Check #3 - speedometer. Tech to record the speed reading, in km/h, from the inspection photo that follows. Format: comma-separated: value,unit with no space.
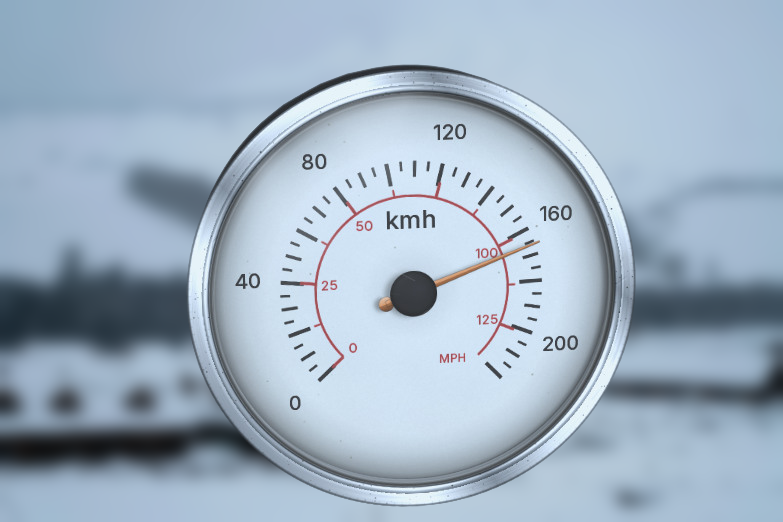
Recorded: 165,km/h
